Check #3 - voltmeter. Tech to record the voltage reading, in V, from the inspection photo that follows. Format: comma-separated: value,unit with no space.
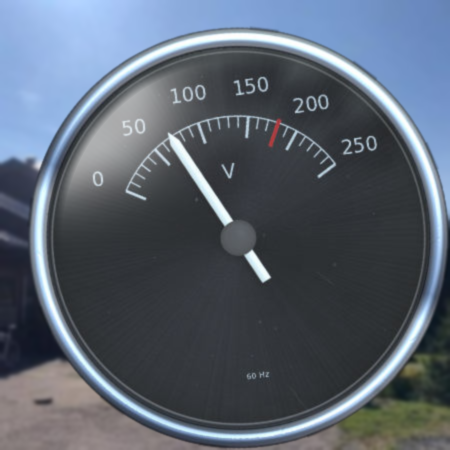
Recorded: 70,V
